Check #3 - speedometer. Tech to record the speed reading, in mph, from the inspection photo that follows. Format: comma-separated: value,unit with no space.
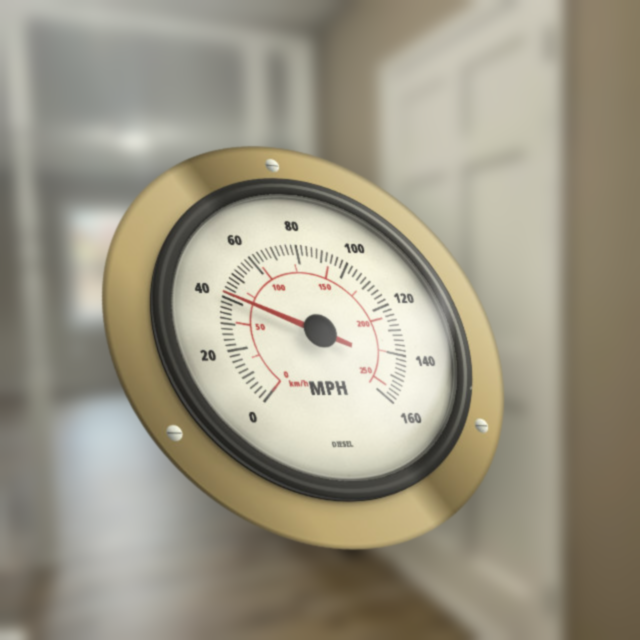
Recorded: 40,mph
